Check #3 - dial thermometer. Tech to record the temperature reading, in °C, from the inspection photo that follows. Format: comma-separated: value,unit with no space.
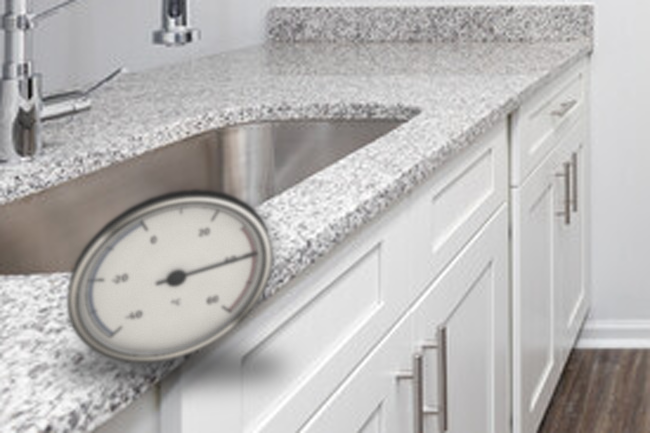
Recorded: 40,°C
